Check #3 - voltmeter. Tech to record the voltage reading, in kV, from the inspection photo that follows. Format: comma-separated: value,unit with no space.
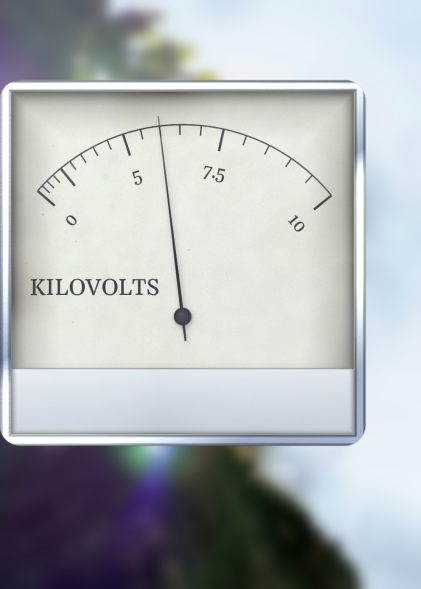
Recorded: 6,kV
